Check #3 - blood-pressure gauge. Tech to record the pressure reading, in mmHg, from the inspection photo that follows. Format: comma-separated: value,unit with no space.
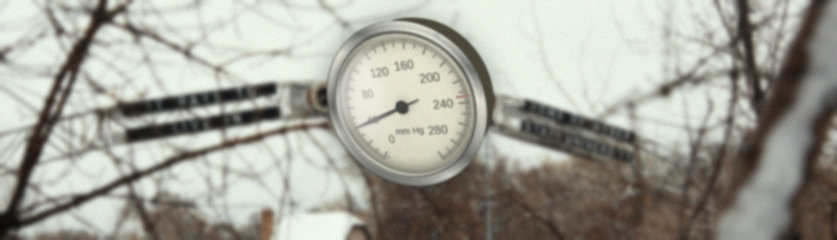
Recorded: 40,mmHg
